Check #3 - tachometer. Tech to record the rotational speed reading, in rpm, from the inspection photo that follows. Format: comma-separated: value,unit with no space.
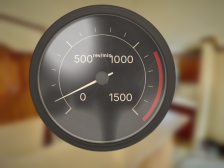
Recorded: 100,rpm
